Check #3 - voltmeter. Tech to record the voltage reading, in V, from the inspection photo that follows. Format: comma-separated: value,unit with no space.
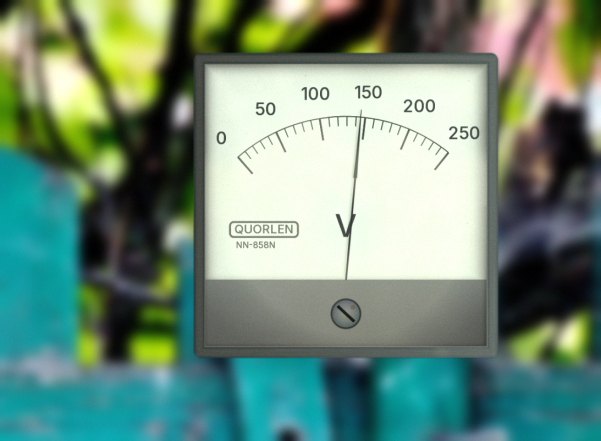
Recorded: 145,V
